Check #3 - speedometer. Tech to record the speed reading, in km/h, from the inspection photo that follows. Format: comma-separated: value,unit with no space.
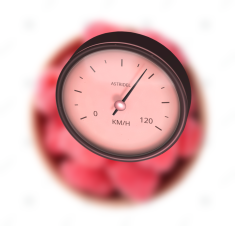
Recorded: 75,km/h
